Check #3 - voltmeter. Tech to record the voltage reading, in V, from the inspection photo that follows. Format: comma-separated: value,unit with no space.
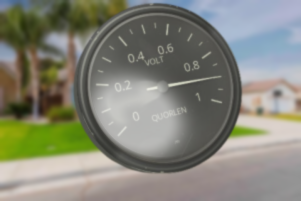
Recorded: 0.9,V
